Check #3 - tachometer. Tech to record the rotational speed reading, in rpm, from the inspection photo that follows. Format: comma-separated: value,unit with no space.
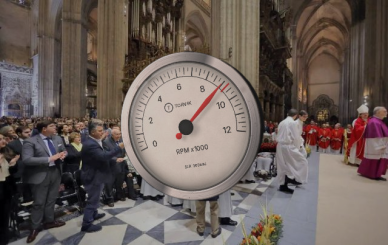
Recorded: 9000,rpm
